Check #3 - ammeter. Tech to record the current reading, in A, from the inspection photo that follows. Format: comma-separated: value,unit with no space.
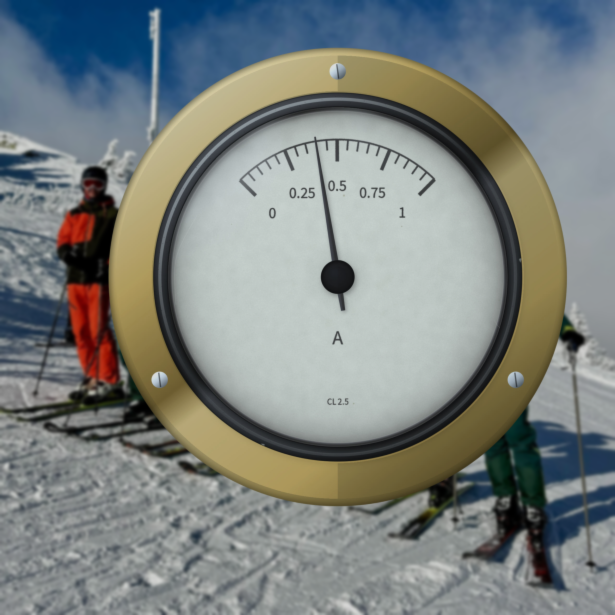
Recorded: 0.4,A
